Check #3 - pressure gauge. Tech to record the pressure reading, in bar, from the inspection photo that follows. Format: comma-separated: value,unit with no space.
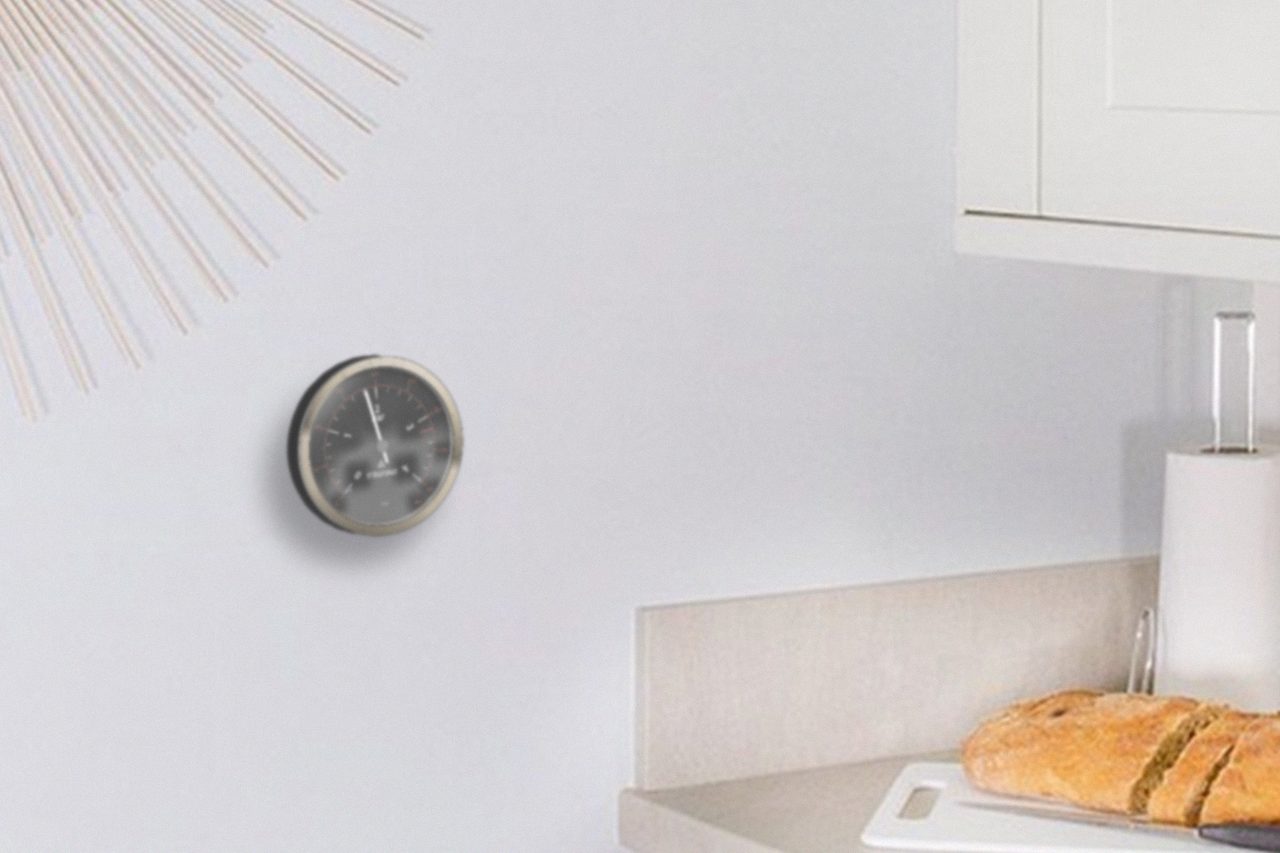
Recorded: 1.8,bar
